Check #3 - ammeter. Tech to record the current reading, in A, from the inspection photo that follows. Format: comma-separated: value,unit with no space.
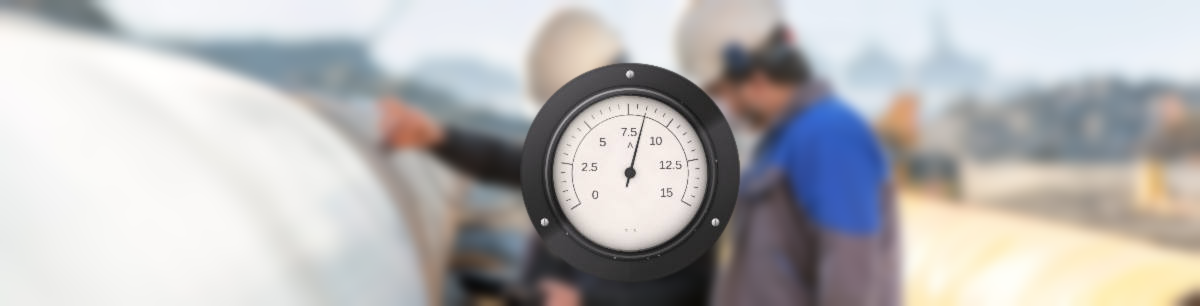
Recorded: 8.5,A
